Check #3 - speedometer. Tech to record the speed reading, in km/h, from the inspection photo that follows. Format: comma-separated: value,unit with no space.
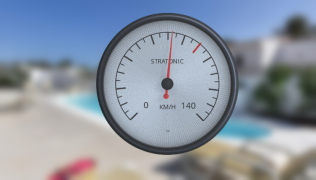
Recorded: 72.5,km/h
